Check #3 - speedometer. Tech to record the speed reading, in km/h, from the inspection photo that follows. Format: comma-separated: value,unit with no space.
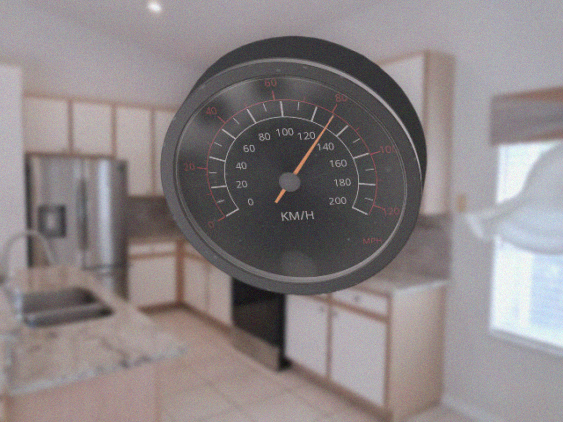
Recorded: 130,km/h
